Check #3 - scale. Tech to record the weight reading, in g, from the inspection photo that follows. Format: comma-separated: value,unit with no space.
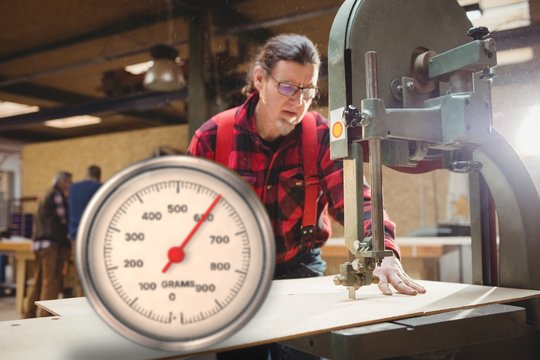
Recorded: 600,g
